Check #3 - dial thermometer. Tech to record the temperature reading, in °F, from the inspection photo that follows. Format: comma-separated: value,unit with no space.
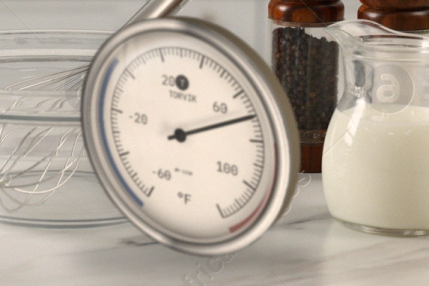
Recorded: 70,°F
